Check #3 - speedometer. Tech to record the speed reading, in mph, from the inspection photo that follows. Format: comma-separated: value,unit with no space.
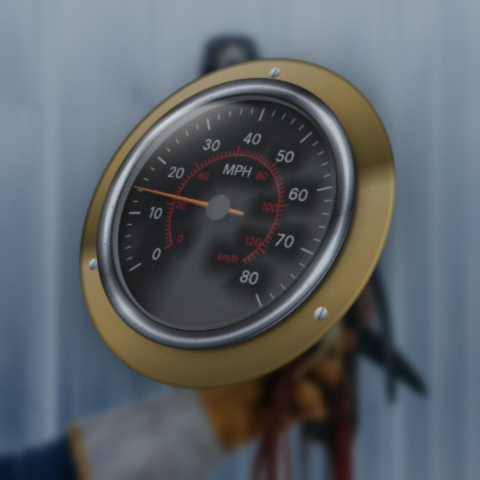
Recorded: 14,mph
